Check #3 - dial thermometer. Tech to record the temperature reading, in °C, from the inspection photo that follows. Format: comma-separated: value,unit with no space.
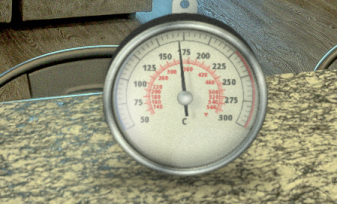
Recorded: 170,°C
